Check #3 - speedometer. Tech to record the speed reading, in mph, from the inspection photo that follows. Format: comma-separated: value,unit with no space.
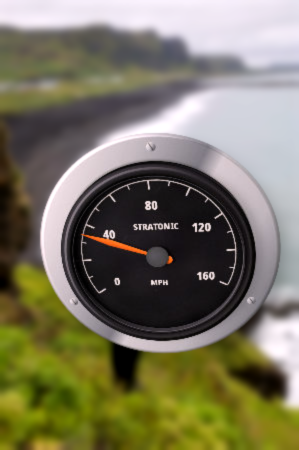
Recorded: 35,mph
